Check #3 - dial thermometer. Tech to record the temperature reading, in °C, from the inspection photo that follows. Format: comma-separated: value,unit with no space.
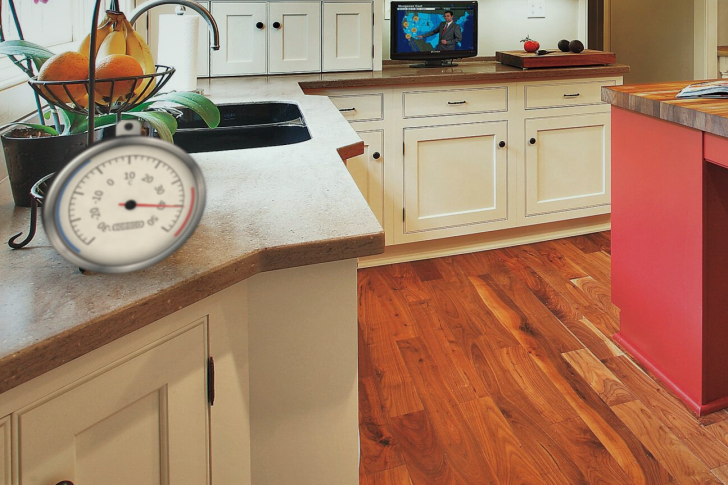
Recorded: 40,°C
